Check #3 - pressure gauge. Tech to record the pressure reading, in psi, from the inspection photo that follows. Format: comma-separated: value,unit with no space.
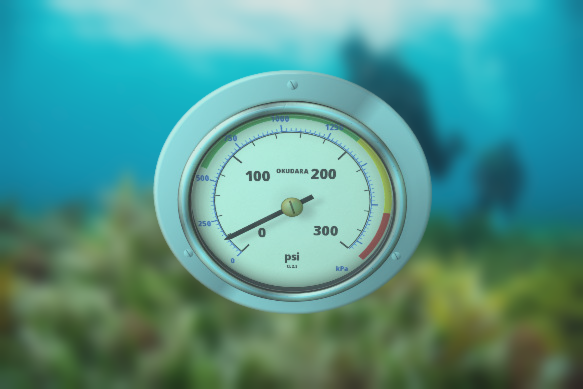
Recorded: 20,psi
